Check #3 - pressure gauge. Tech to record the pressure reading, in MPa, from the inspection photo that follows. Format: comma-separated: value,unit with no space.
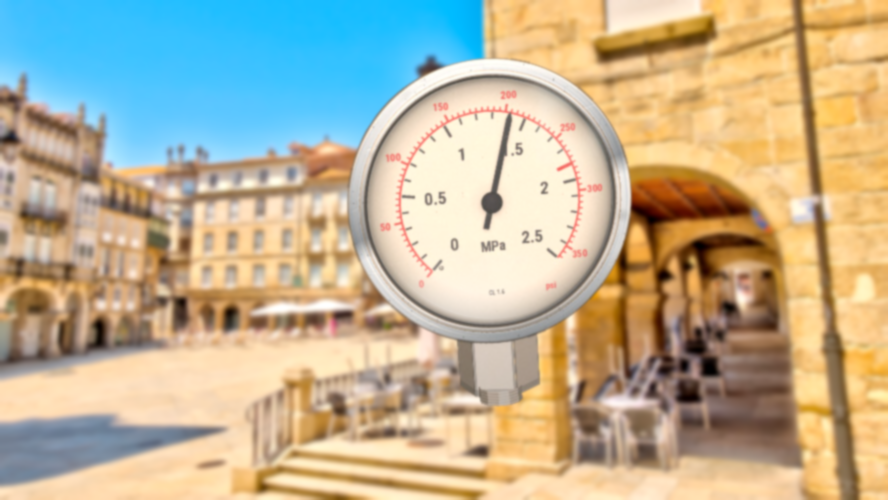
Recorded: 1.4,MPa
